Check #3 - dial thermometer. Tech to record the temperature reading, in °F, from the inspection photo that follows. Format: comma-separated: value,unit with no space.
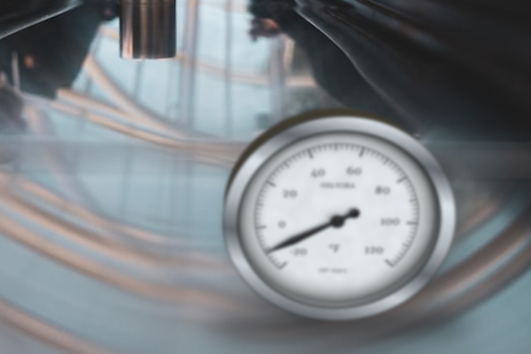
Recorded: -10,°F
